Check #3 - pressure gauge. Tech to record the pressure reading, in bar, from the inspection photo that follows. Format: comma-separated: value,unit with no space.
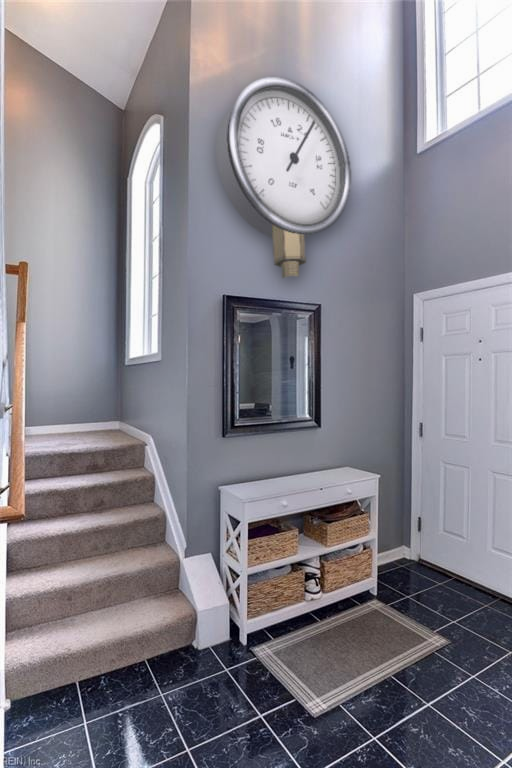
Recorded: 2.5,bar
